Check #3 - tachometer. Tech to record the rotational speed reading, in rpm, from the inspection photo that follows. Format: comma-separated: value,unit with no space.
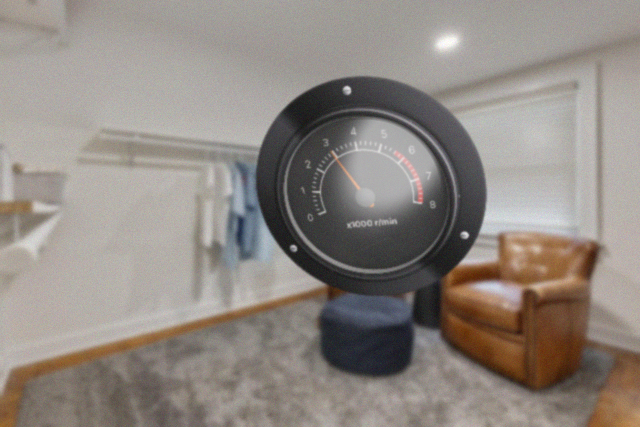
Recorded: 3000,rpm
